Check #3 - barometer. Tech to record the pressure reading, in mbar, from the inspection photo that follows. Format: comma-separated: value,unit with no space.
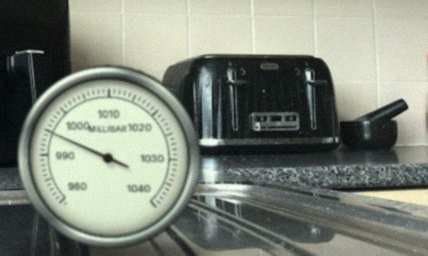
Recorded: 995,mbar
